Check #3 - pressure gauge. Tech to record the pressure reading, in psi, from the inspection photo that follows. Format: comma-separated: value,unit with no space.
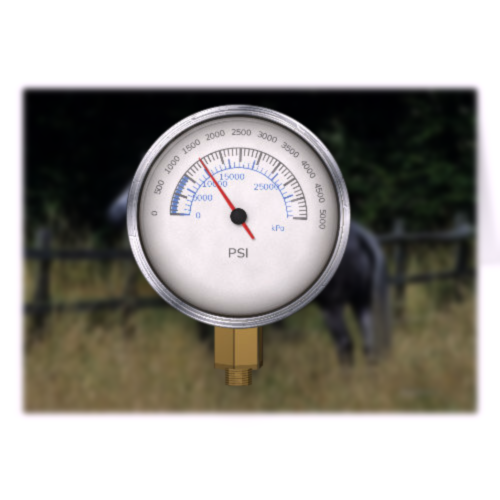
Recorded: 1500,psi
